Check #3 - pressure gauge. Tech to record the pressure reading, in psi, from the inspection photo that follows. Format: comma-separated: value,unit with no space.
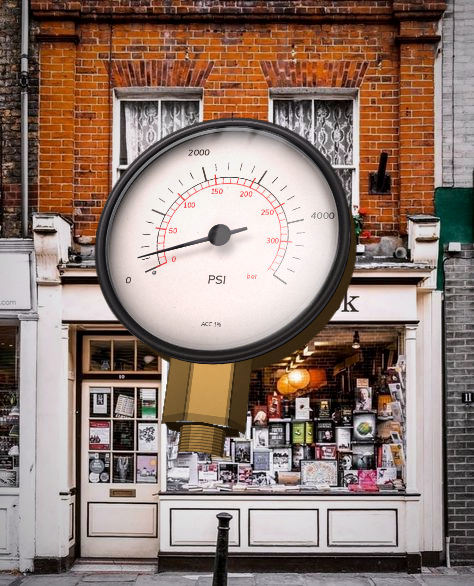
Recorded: 200,psi
